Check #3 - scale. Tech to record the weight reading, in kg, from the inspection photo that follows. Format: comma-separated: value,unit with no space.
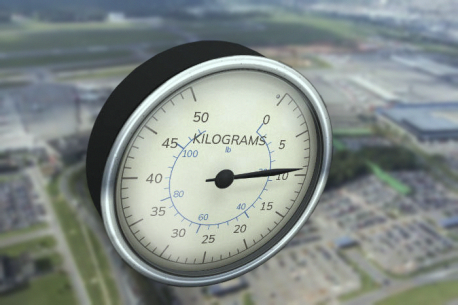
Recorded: 9,kg
